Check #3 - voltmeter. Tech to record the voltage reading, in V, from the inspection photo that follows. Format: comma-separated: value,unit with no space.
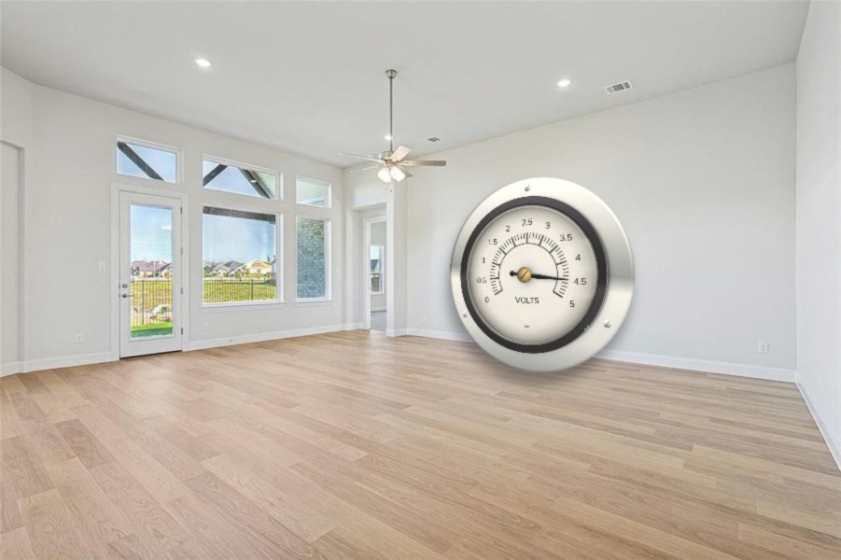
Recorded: 4.5,V
